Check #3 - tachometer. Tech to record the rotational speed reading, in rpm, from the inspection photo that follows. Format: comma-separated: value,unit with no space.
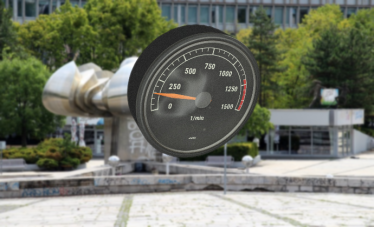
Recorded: 150,rpm
